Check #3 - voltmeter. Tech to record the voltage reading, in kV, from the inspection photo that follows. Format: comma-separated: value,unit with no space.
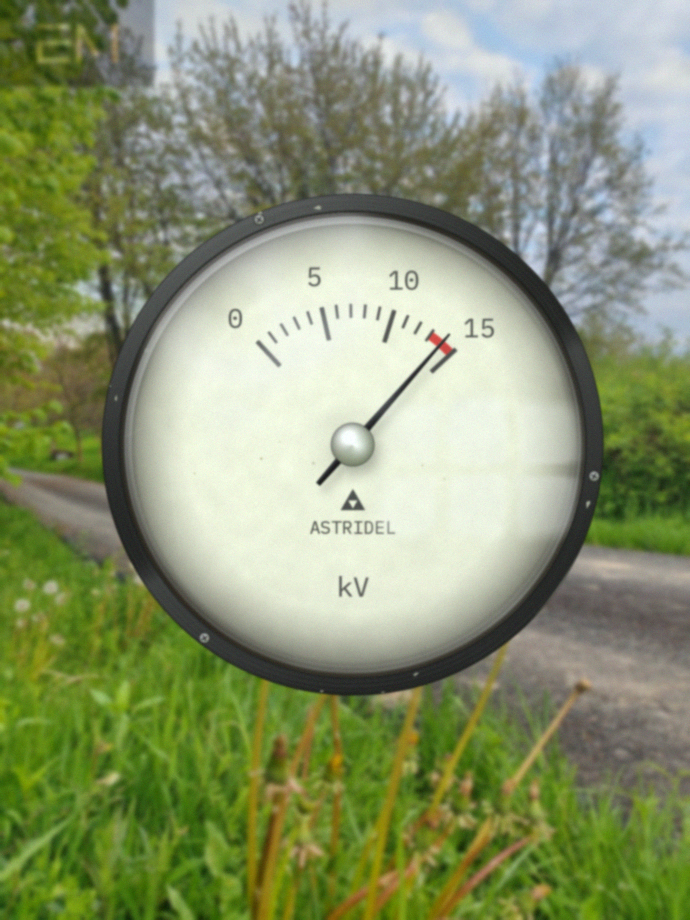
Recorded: 14,kV
